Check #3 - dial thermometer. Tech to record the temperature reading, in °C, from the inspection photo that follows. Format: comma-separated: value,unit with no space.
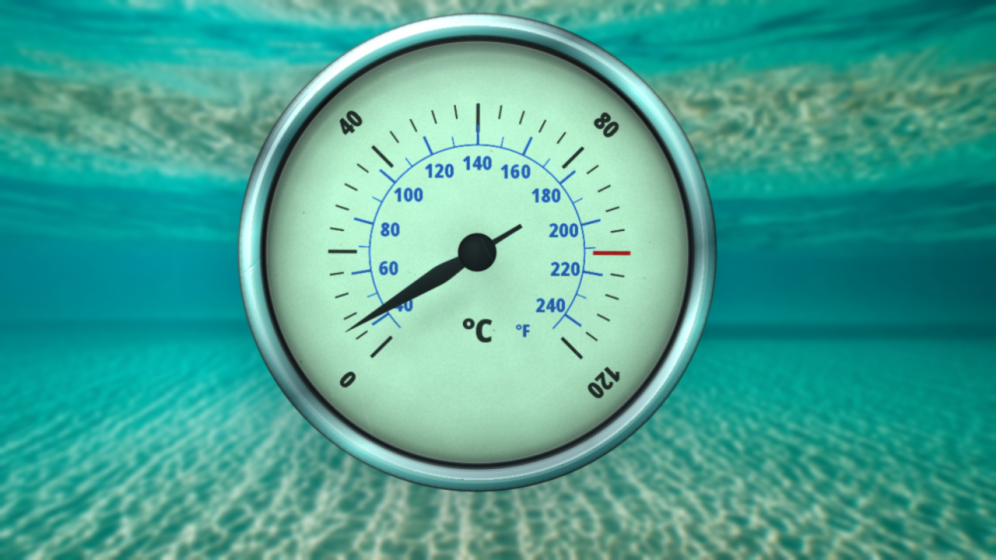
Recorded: 6,°C
